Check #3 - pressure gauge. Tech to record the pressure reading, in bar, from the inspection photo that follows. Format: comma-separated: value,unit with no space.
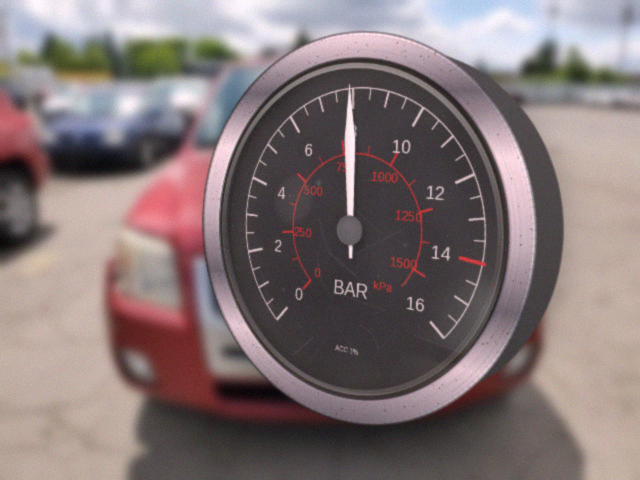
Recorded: 8,bar
